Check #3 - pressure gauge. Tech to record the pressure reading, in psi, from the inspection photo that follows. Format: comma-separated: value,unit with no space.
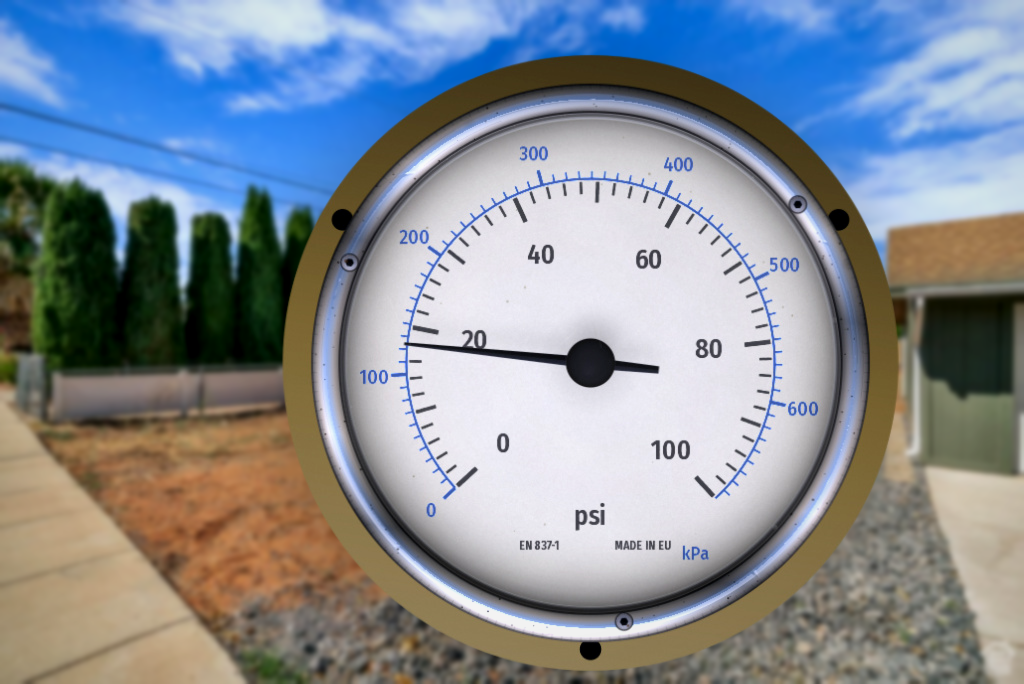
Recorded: 18,psi
